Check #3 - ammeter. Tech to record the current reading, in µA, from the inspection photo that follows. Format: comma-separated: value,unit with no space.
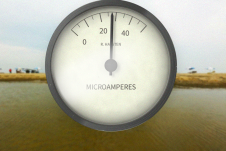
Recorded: 27.5,µA
